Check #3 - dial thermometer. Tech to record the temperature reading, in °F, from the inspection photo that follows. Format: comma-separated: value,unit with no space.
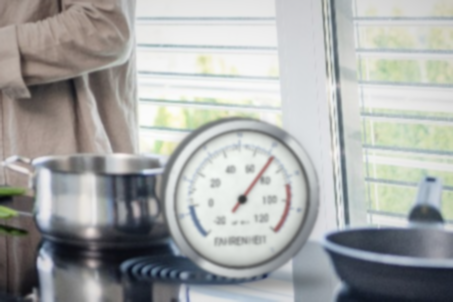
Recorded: 70,°F
